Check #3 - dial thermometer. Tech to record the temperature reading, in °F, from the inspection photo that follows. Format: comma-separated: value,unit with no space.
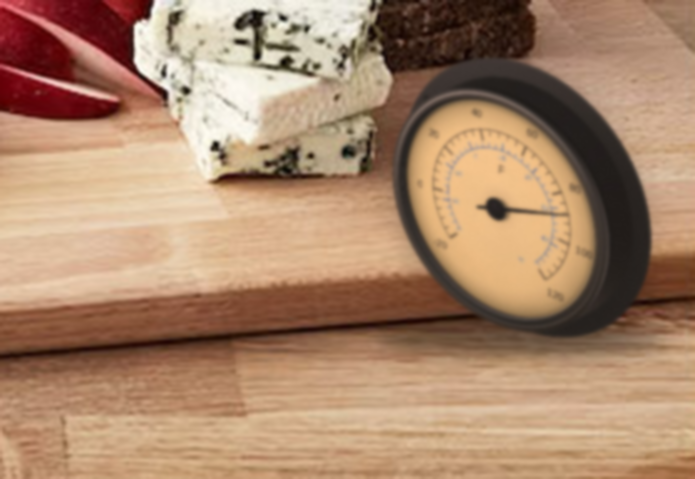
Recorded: 88,°F
